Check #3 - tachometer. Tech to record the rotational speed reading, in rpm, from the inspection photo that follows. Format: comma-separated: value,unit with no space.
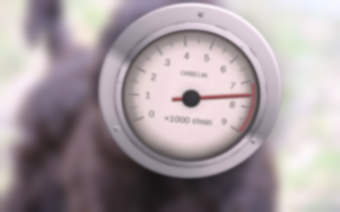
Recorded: 7500,rpm
